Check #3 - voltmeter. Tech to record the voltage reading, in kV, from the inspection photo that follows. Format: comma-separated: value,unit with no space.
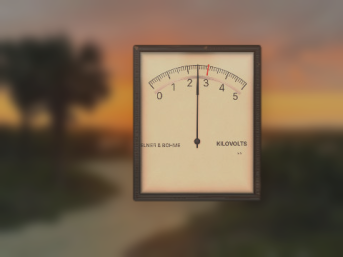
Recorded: 2.5,kV
